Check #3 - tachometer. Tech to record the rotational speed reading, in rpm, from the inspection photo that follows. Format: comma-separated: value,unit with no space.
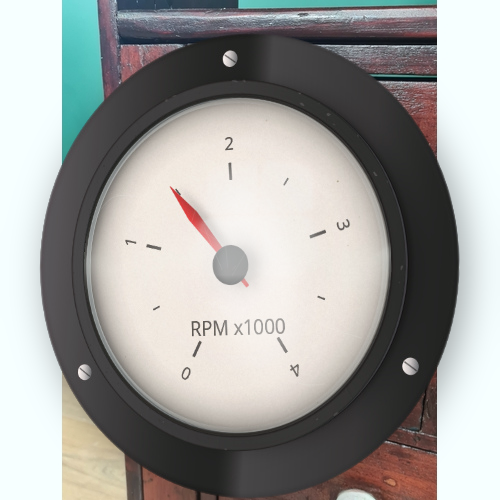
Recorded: 1500,rpm
